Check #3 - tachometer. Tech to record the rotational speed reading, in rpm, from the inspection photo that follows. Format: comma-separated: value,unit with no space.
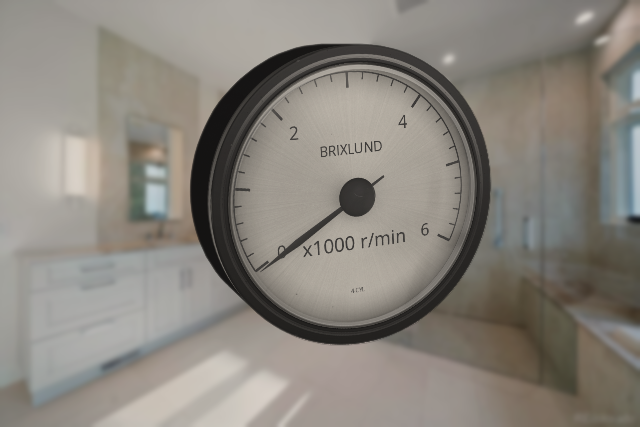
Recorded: 0,rpm
